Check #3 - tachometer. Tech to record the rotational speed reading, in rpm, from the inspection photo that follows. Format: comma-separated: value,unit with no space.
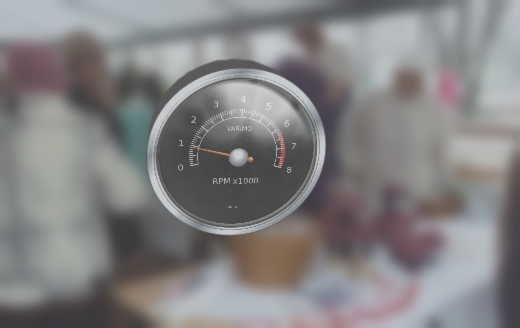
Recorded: 1000,rpm
